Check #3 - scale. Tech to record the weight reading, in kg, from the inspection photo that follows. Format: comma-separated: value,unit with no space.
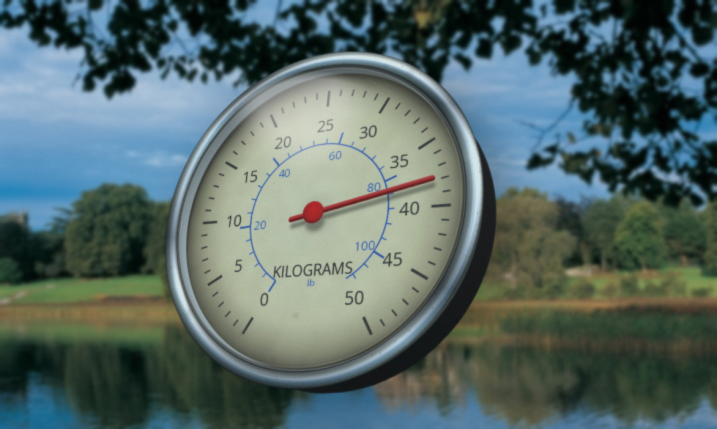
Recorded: 38,kg
